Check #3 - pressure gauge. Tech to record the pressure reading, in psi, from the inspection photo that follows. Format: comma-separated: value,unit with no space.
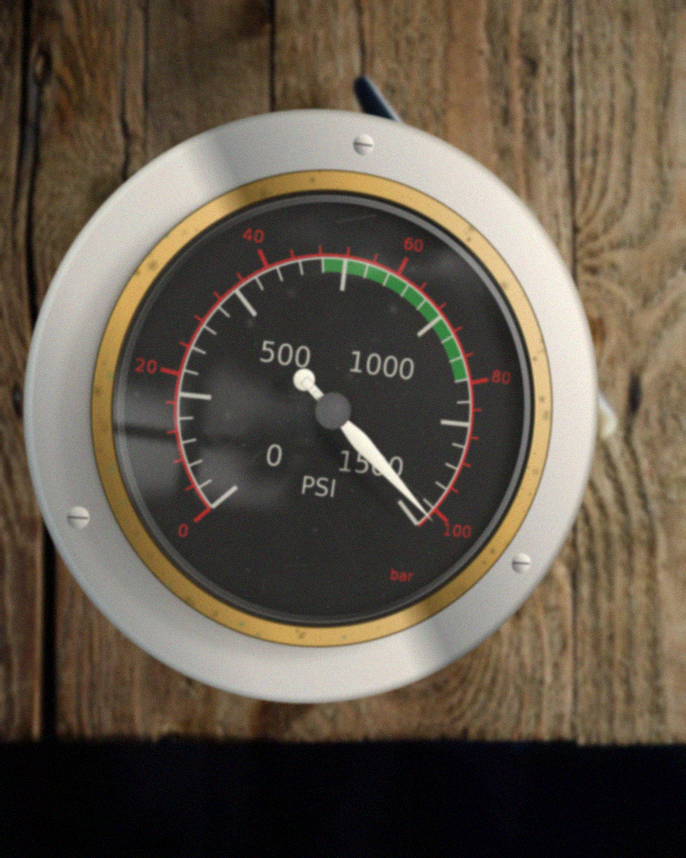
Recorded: 1475,psi
